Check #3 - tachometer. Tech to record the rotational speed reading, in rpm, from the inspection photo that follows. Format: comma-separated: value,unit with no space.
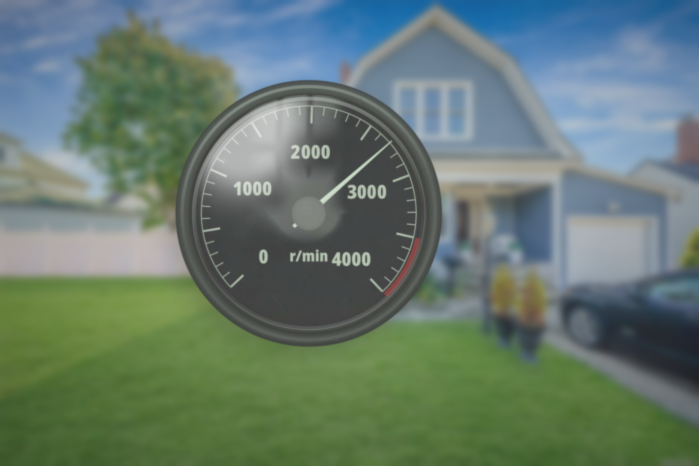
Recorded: 2700,rpm
